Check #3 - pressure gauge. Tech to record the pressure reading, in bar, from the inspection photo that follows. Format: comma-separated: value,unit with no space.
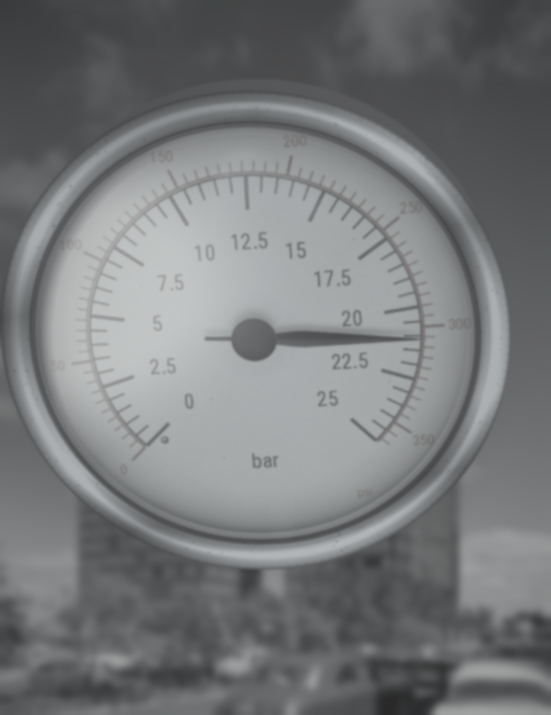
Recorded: 21,bar
